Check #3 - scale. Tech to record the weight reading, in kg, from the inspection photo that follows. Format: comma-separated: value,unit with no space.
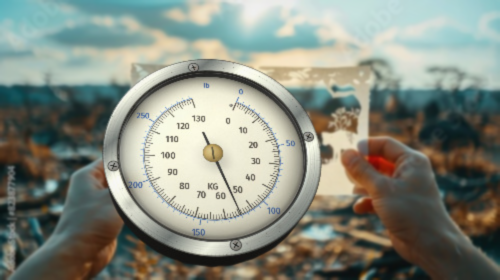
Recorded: 55,kg
